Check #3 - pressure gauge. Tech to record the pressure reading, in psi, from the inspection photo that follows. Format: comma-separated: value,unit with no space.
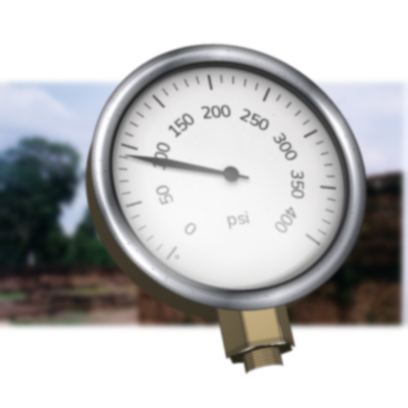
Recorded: 90,psi
